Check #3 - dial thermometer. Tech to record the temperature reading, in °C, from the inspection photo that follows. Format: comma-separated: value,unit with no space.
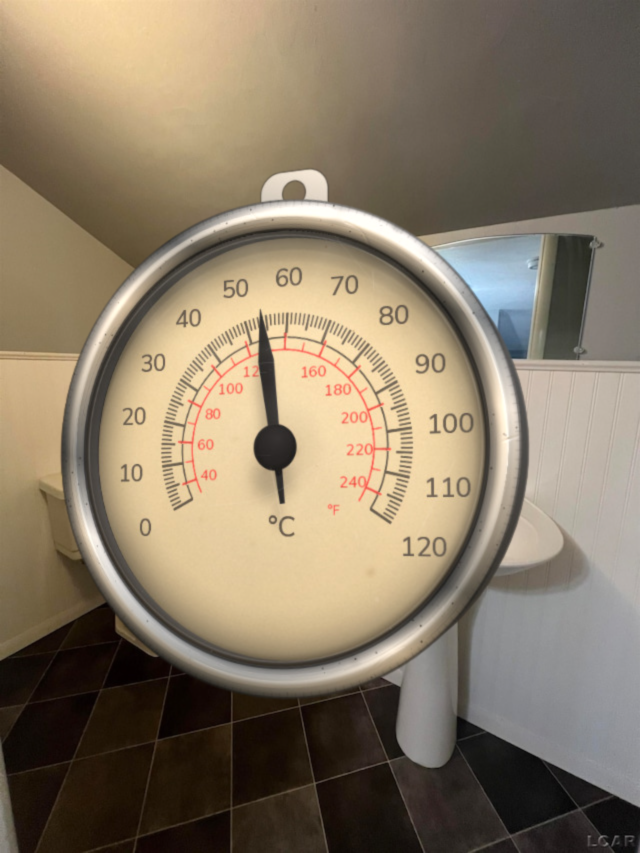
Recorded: 55,°C
